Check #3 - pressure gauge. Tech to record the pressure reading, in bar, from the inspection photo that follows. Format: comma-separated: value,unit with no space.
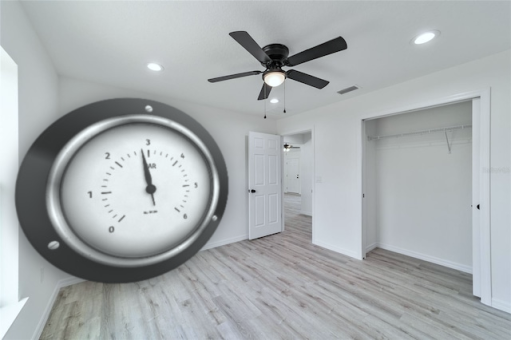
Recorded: 2.8,bar
